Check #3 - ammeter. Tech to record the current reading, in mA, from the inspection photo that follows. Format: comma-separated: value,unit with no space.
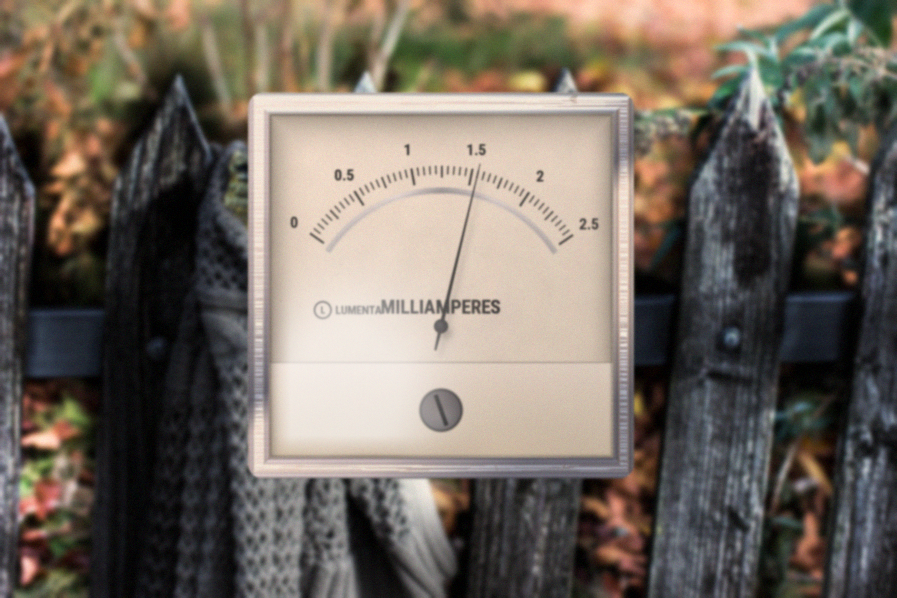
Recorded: 1.55,mA
